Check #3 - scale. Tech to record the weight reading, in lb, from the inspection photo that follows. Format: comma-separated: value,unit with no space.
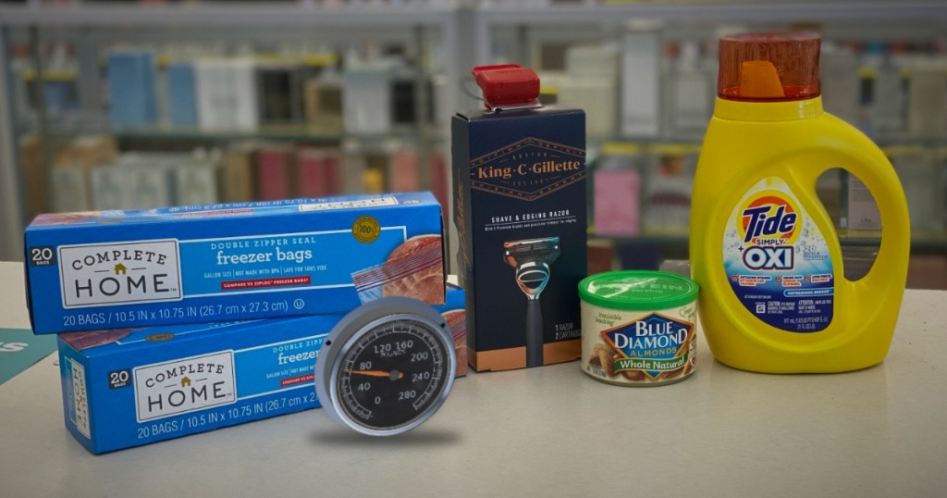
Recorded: 70,lb
